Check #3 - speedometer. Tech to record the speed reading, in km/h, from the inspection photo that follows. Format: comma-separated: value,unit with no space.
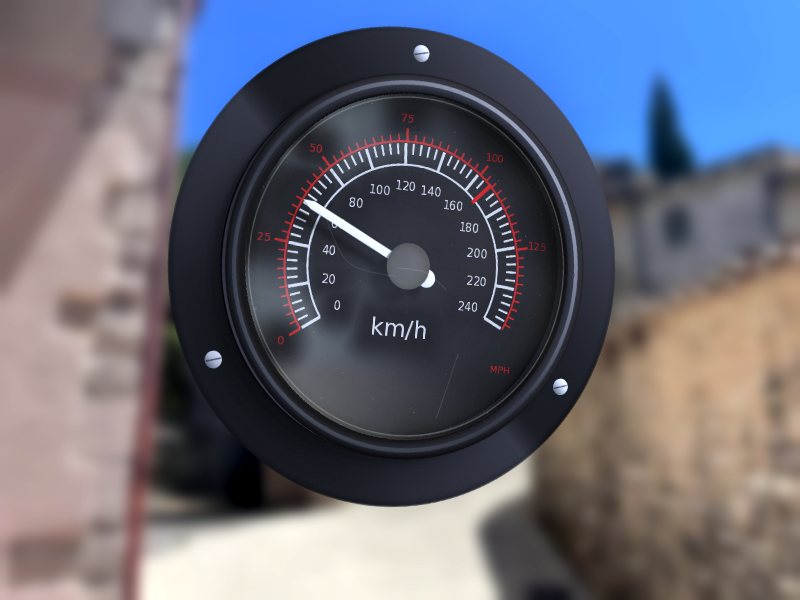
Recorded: 60,km/h
